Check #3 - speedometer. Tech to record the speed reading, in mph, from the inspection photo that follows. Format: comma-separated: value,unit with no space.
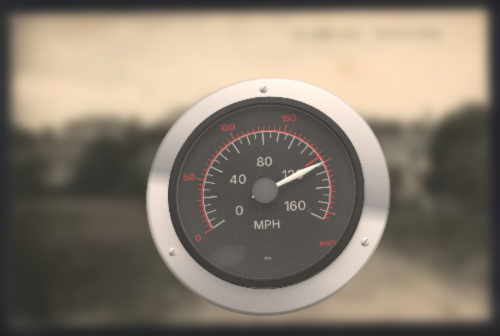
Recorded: 125,mph
